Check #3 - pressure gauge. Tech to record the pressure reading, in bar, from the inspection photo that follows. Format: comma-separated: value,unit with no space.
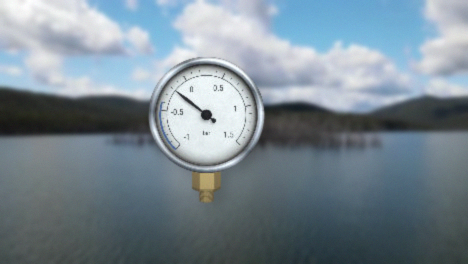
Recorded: -0.2,bar
